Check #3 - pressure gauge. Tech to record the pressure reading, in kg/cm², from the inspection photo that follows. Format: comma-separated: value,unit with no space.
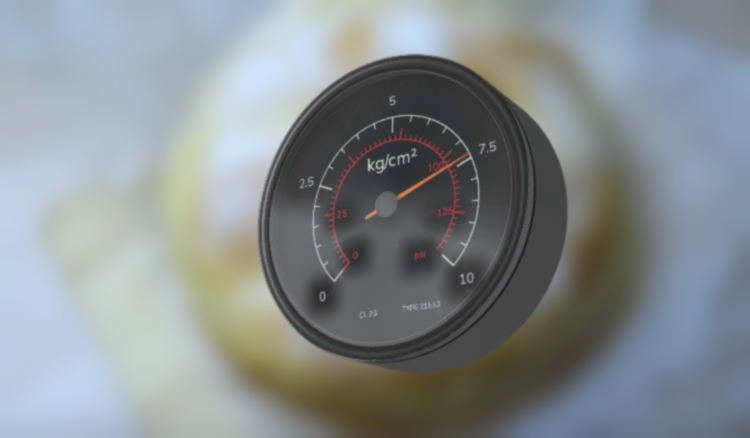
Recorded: 7.5,kg/cm²
